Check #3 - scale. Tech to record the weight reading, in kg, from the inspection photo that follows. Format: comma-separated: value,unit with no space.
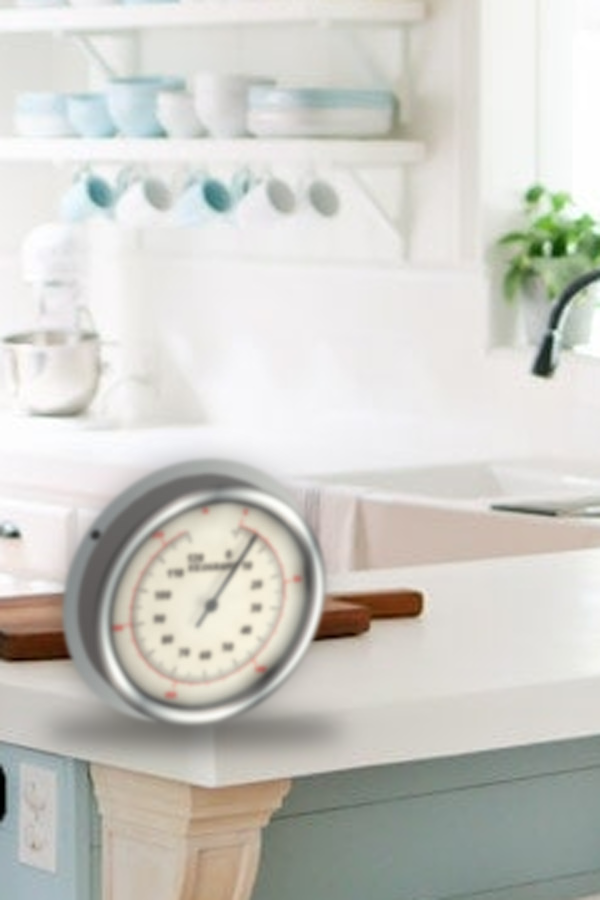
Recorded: 5,kg
